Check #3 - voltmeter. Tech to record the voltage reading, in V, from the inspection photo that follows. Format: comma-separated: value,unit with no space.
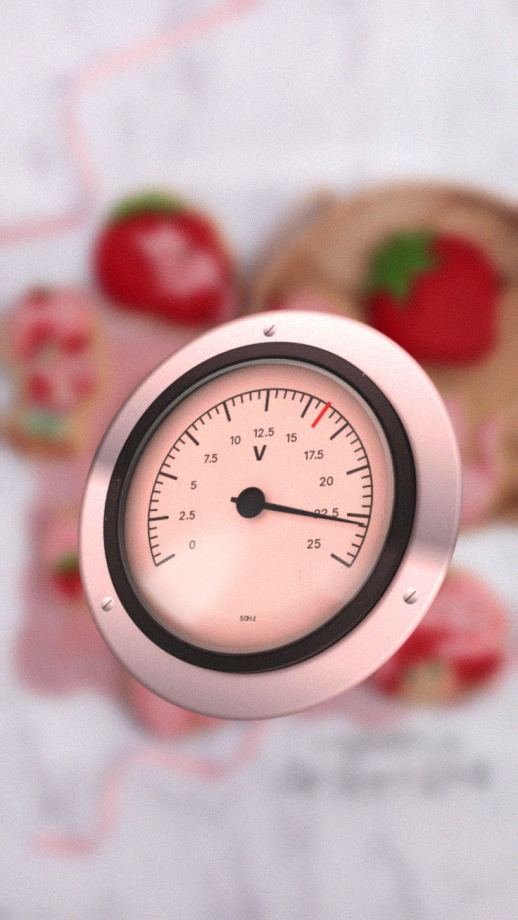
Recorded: 23,V
